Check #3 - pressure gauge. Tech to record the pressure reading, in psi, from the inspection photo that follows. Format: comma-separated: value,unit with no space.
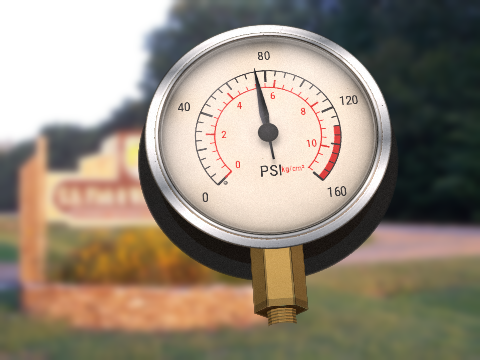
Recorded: 75,psi
